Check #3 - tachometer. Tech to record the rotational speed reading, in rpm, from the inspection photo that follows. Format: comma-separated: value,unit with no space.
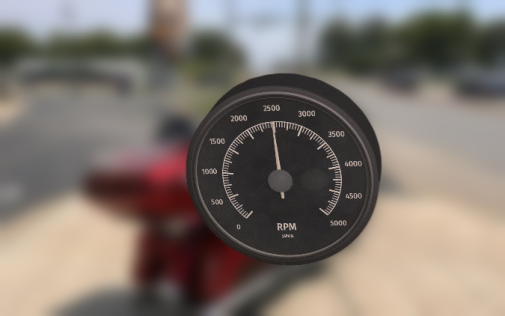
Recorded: 2500,rpm
